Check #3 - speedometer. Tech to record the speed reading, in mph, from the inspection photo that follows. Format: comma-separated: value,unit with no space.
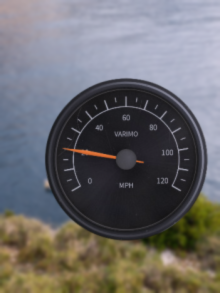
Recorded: 20,mph
